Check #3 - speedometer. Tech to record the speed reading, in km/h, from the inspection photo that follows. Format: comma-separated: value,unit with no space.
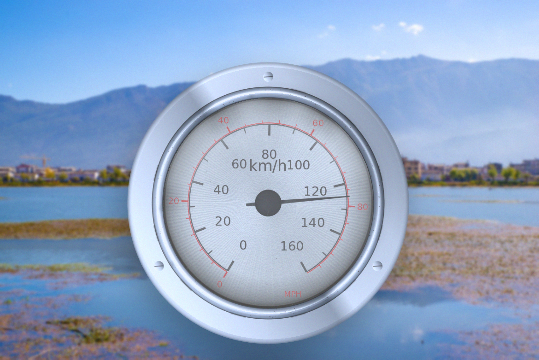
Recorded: 125,km/h
